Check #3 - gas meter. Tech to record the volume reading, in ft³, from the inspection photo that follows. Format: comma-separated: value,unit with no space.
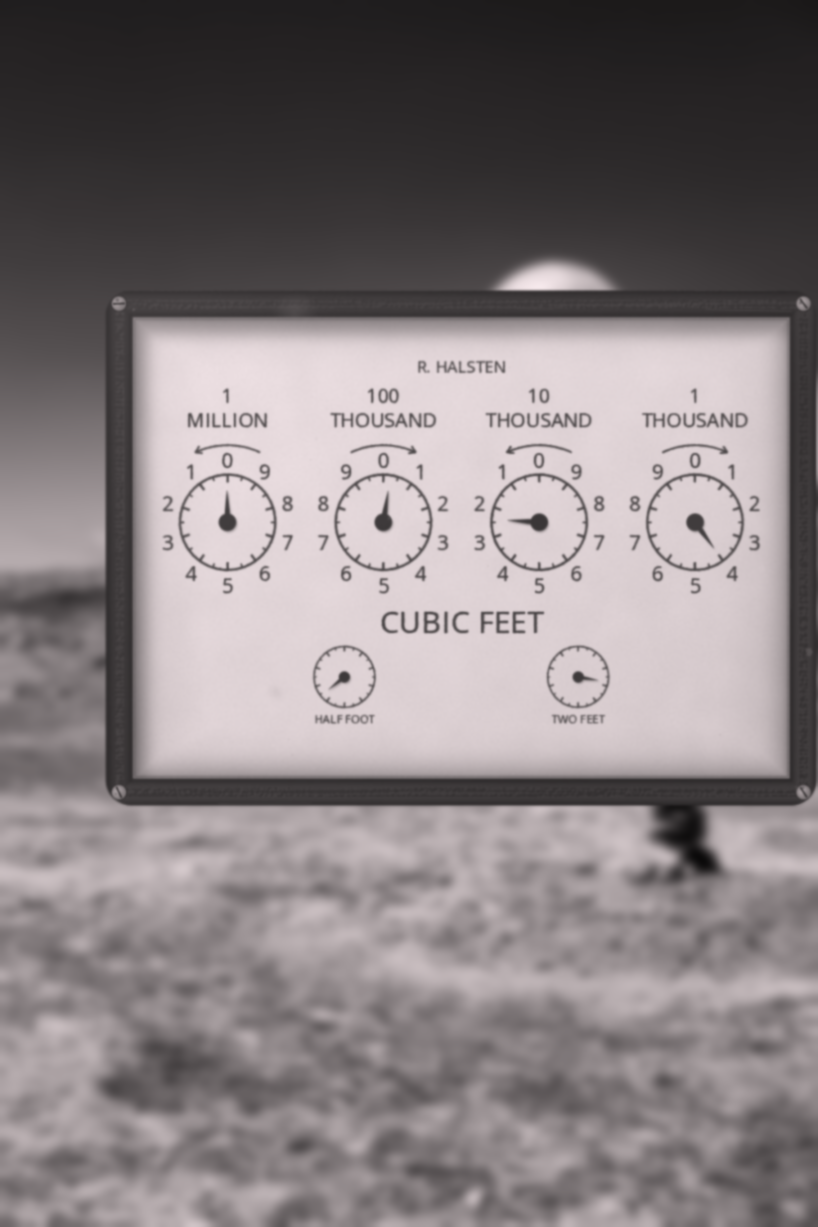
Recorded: 2400,ft³
